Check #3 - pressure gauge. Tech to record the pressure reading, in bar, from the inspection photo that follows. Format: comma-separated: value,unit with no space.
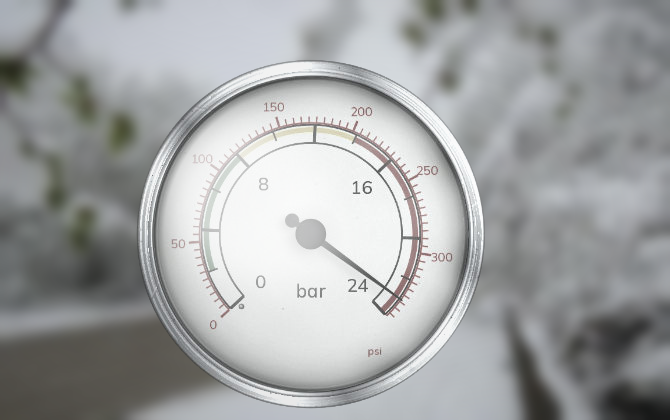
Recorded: 23,bar
